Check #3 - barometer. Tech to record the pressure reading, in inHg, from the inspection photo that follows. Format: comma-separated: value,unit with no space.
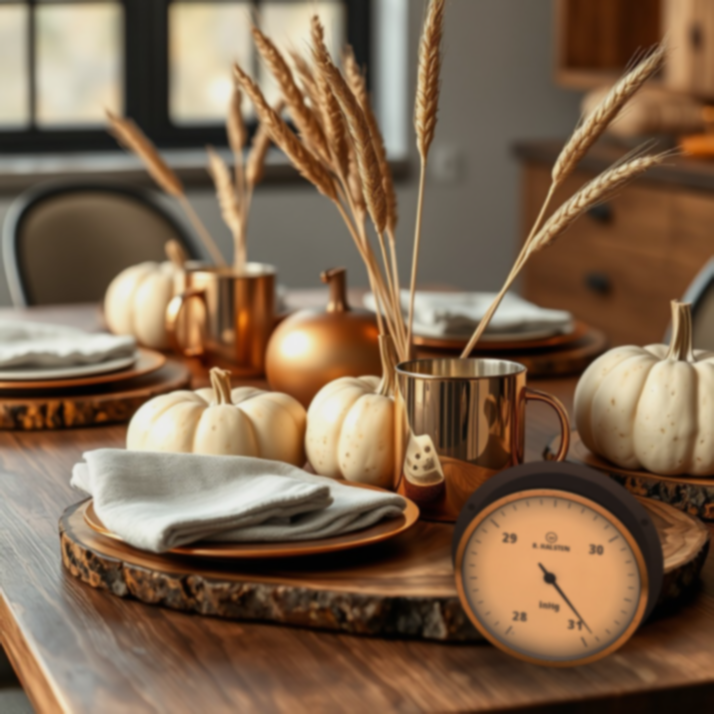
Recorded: 30.9,inHg
